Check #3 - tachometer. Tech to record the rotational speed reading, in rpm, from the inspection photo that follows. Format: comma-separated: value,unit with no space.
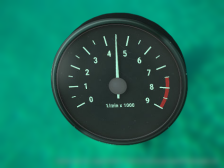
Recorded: 4500,rpm
